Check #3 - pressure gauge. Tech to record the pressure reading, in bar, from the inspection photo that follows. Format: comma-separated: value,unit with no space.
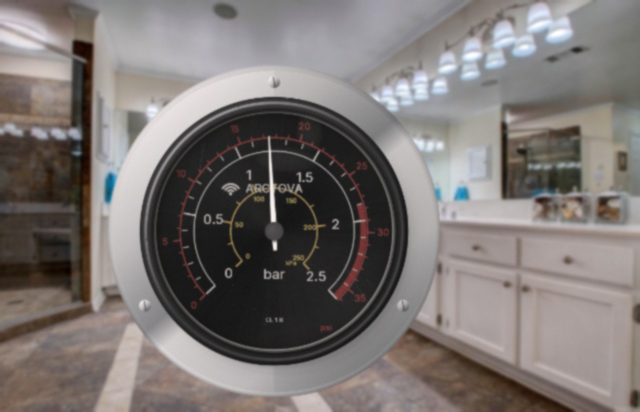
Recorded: 1.2,bar
